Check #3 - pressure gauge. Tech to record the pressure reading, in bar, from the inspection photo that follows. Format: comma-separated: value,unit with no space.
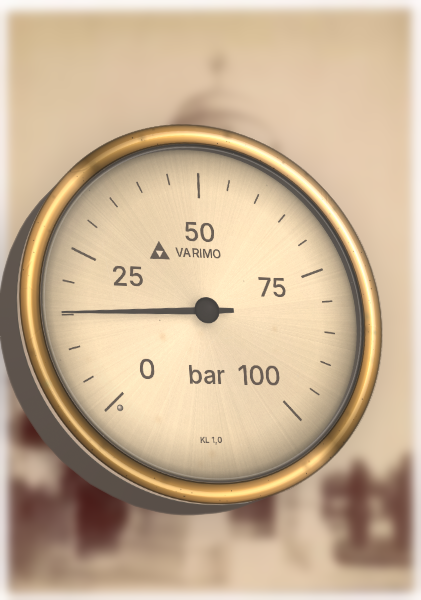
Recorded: 15,bar
